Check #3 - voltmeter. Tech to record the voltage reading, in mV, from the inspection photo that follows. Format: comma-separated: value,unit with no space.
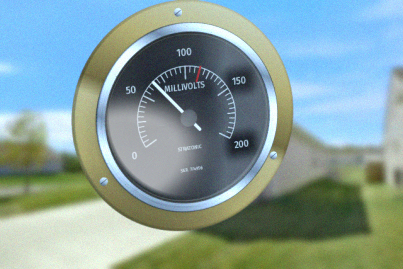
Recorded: 65,mV
